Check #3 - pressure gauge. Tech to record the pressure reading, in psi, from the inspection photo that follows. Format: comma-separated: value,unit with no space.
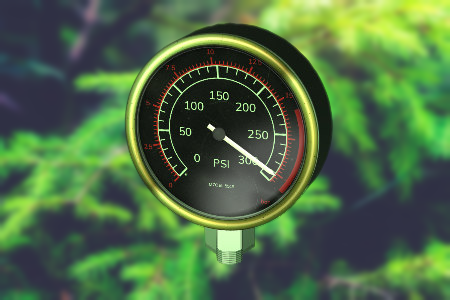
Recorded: 290,psi
